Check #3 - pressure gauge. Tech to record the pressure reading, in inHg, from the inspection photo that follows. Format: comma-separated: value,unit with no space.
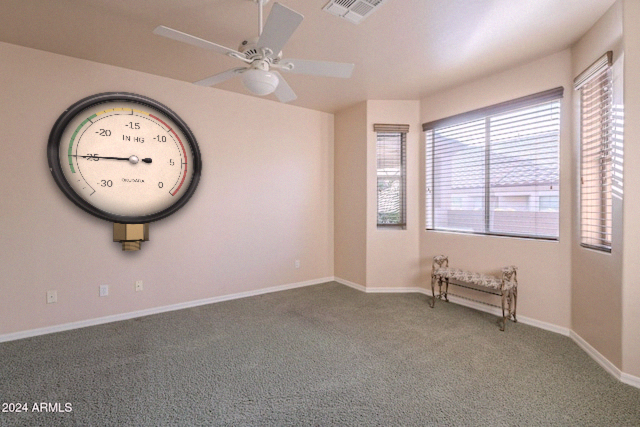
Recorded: -25,inHg
